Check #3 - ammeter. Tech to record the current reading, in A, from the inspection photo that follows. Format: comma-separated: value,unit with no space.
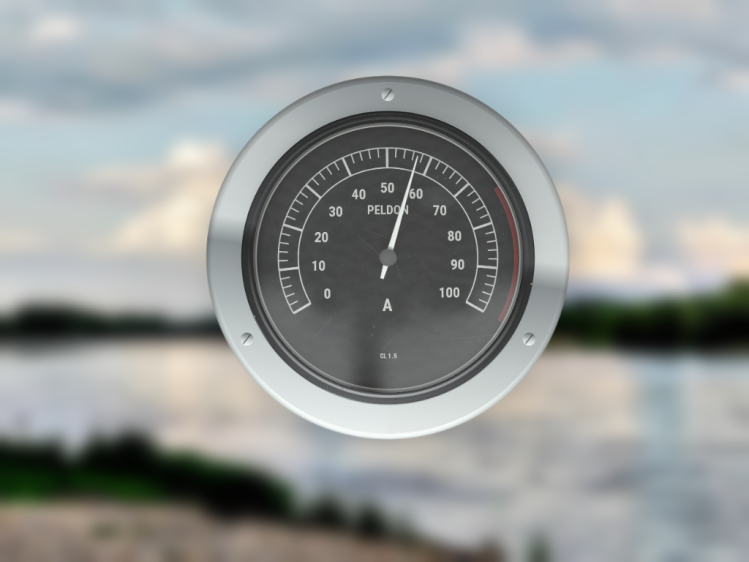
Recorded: 57,A
